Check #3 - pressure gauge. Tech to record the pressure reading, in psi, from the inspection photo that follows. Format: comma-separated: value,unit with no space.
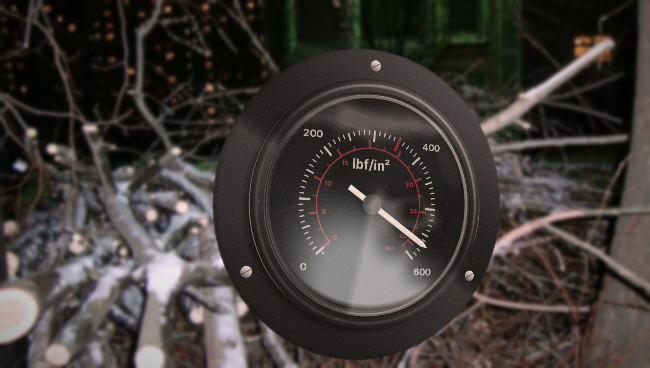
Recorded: 570,psi
